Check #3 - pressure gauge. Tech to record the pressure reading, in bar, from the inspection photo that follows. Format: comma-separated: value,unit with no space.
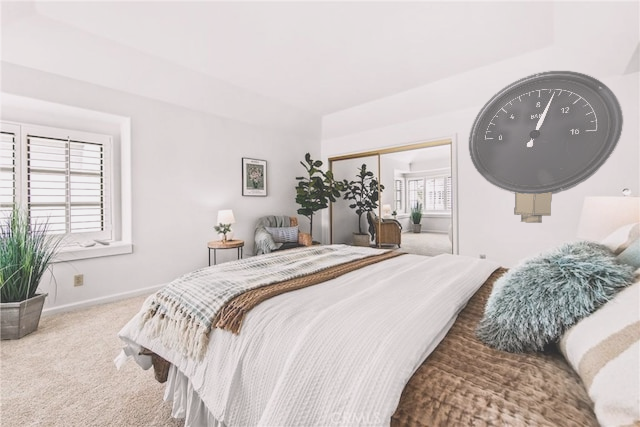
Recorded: 9.5,bar
